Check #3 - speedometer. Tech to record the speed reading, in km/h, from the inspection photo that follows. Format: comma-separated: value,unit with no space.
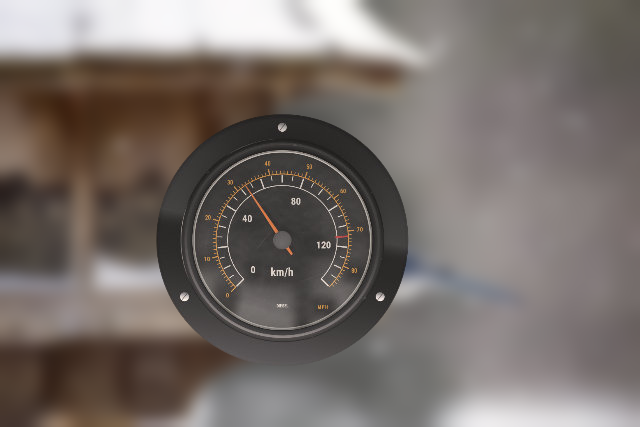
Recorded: 52.5,km/h
